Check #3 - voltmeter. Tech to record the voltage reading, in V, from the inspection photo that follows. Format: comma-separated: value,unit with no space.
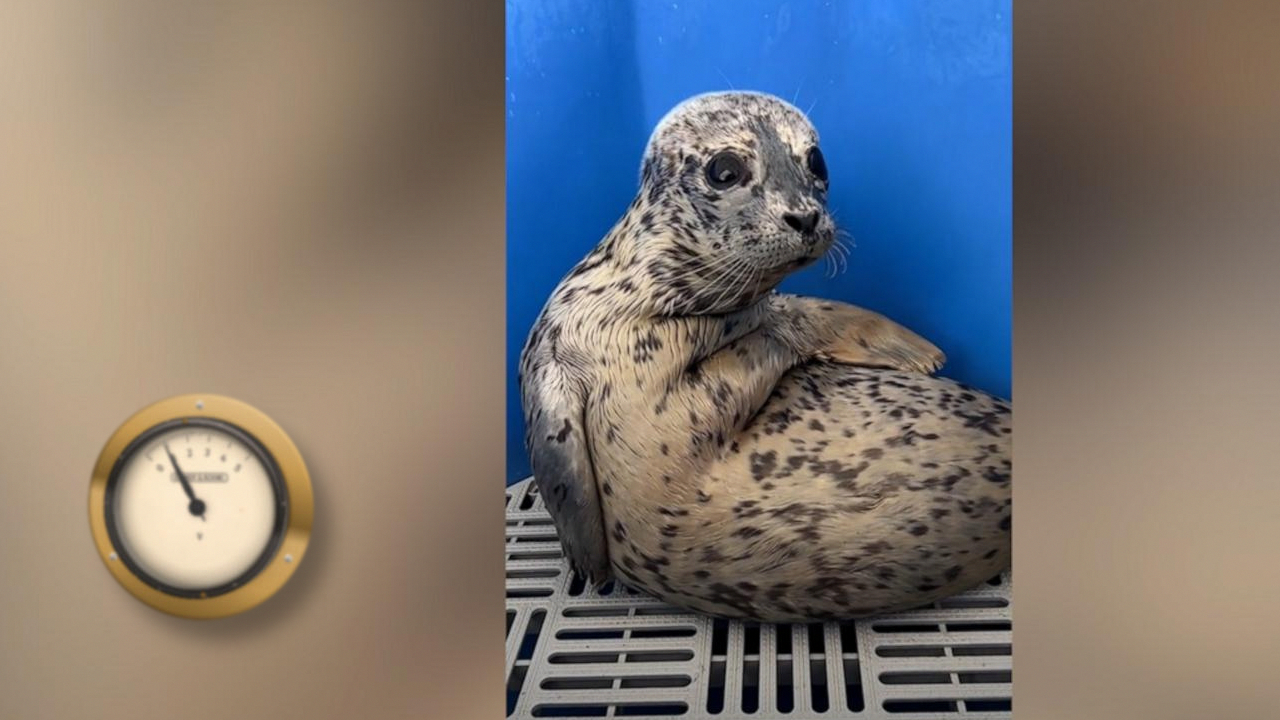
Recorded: 1,V
